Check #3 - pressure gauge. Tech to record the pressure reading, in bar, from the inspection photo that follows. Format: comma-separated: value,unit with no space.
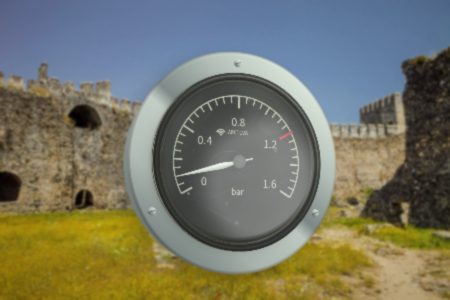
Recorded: 0.1,bar
